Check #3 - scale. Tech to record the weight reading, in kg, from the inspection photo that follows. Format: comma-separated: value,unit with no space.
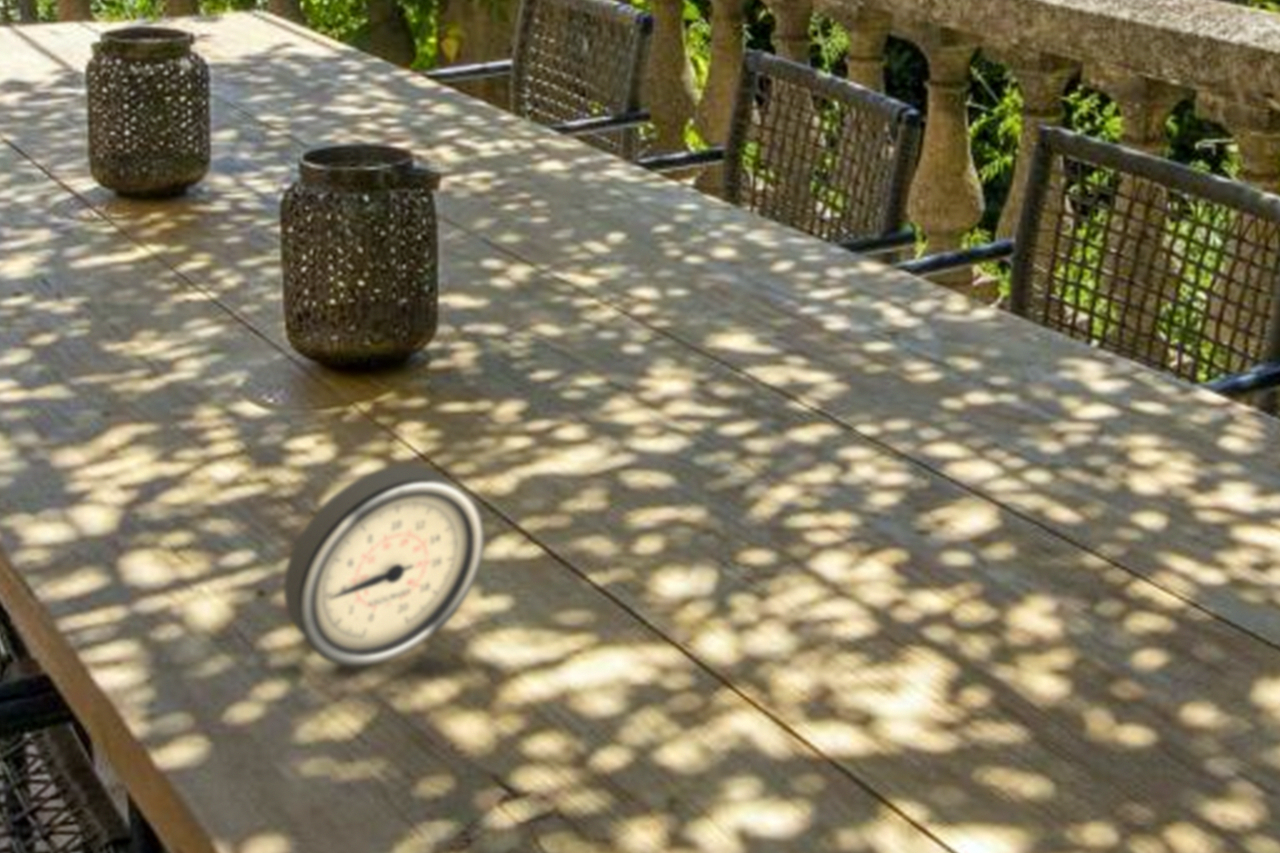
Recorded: 4,kg
